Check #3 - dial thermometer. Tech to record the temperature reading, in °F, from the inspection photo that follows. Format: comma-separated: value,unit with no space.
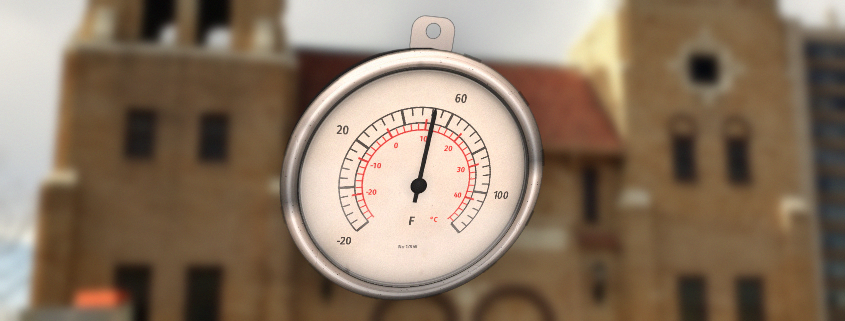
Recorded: 52,°F
